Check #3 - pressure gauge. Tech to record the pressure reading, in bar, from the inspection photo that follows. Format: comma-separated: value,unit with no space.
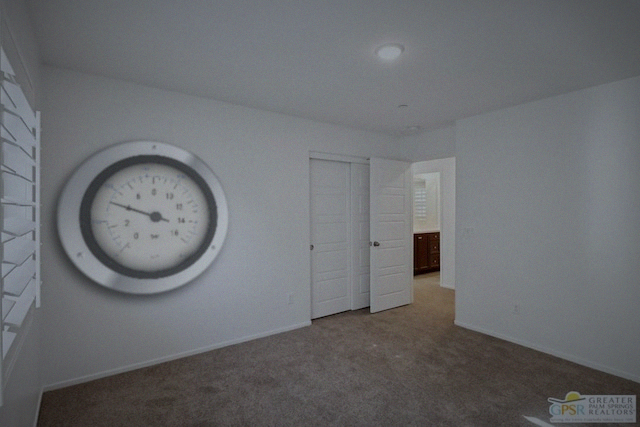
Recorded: 4,bar
